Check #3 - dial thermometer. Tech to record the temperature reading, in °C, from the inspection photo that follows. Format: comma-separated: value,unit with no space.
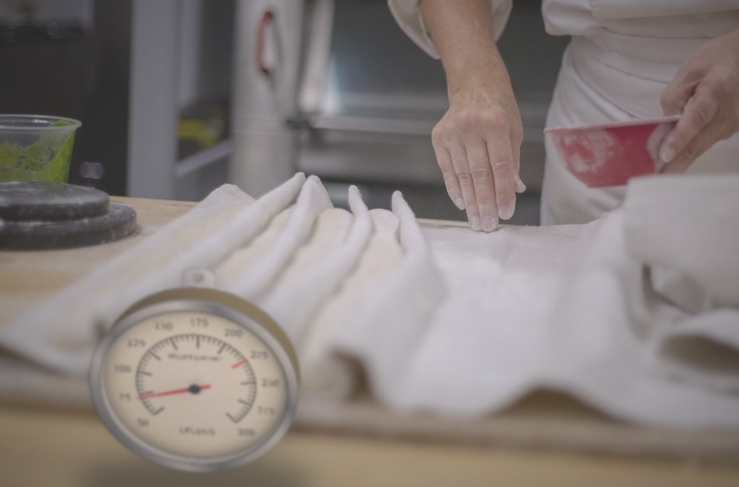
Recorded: 75,°C
